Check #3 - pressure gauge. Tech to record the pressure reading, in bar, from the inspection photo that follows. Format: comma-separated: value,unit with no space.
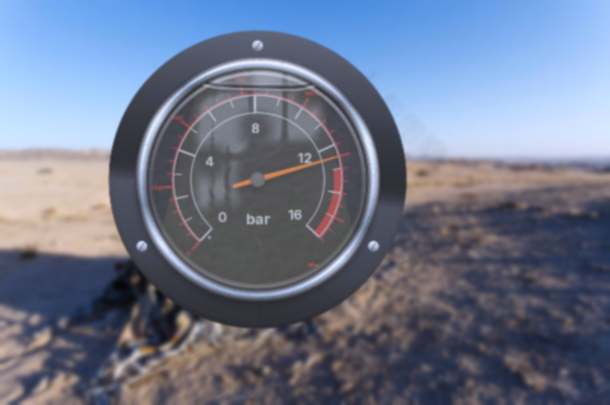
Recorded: 12.5,bar
